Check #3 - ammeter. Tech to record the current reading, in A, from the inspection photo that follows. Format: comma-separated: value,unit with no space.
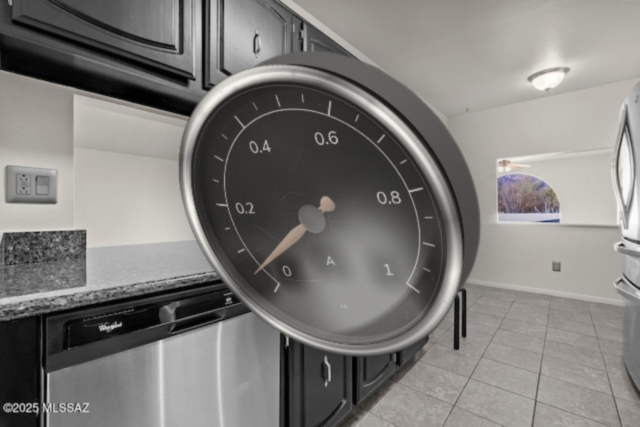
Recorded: 0.05,A
